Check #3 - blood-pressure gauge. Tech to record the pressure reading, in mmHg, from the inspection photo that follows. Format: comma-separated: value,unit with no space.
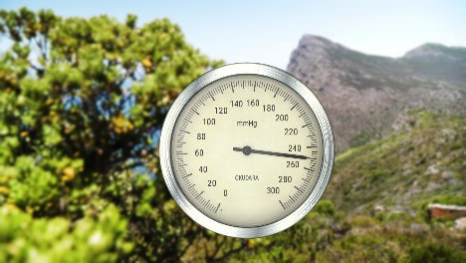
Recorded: 250,mmHg
